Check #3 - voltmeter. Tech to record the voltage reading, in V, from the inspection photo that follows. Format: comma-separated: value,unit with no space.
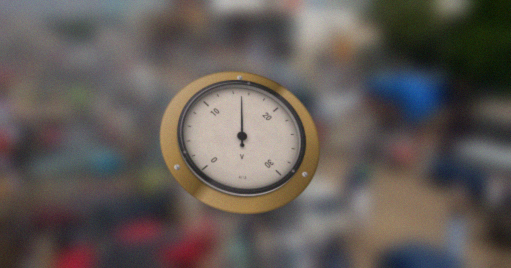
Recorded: 15,V
